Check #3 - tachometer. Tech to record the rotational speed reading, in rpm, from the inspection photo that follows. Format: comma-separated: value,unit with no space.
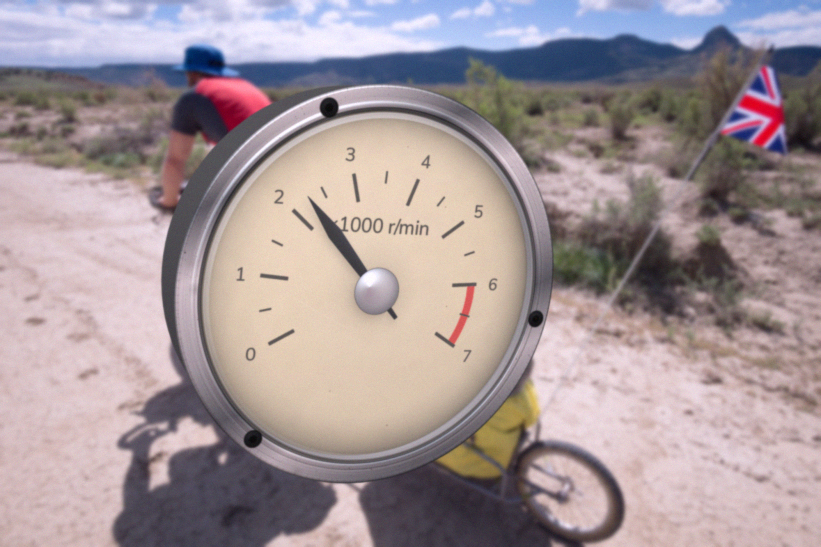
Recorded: 2250,rpm
